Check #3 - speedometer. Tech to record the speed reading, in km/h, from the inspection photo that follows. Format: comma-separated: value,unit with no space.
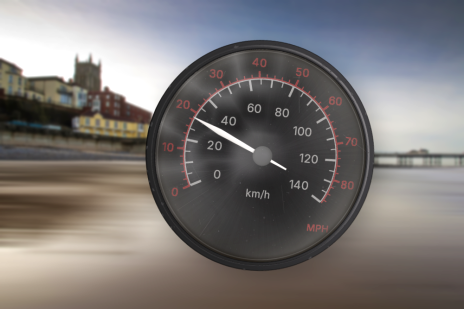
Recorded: 30,km/h
